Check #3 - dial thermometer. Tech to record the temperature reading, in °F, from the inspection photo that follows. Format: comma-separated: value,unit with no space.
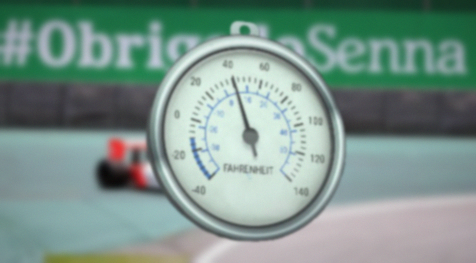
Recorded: 40,°F
